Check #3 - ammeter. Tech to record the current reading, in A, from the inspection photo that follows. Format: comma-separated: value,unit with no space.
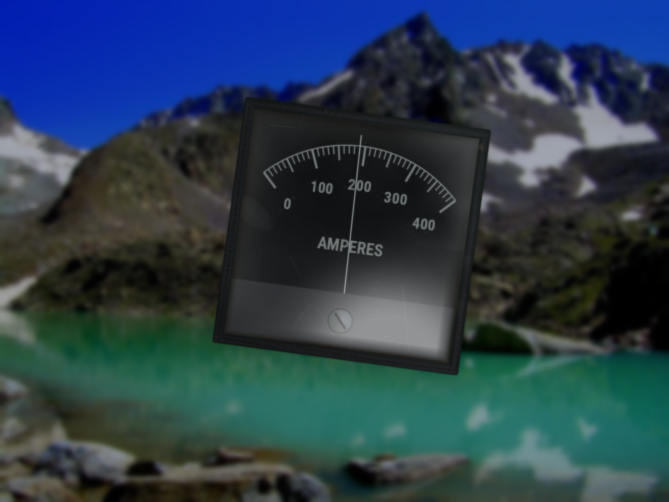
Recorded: 190,A
